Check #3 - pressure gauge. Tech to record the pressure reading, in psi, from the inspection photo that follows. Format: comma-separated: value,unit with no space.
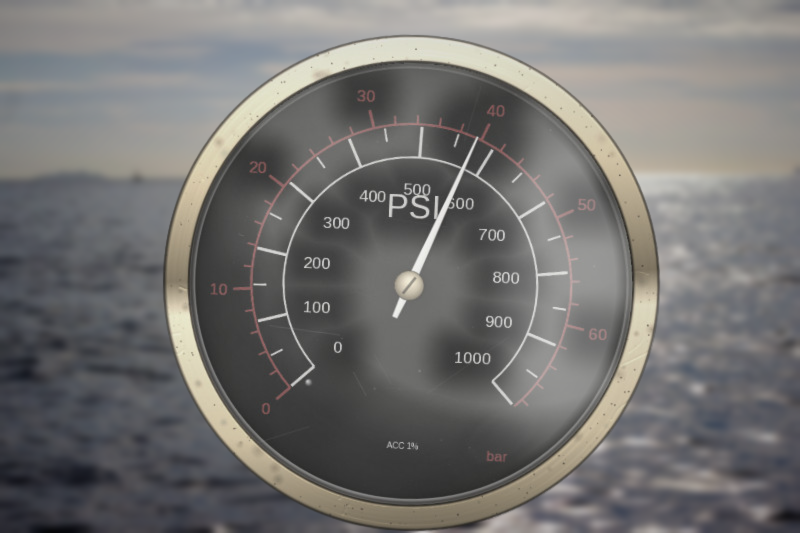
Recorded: 575,psi
